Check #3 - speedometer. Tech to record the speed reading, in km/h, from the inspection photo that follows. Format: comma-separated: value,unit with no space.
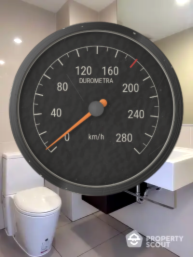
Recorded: 5,km/h
